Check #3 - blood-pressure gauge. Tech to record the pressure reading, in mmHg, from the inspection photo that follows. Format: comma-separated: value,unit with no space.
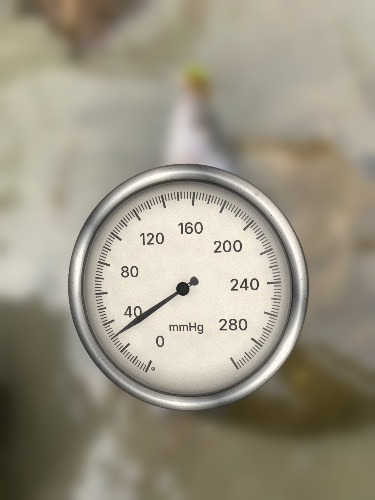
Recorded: 30,mmHg
